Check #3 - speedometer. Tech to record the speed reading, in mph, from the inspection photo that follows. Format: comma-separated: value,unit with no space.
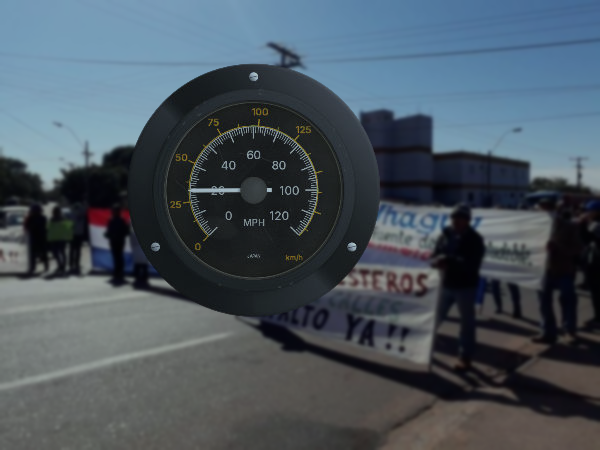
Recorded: 20,mph
